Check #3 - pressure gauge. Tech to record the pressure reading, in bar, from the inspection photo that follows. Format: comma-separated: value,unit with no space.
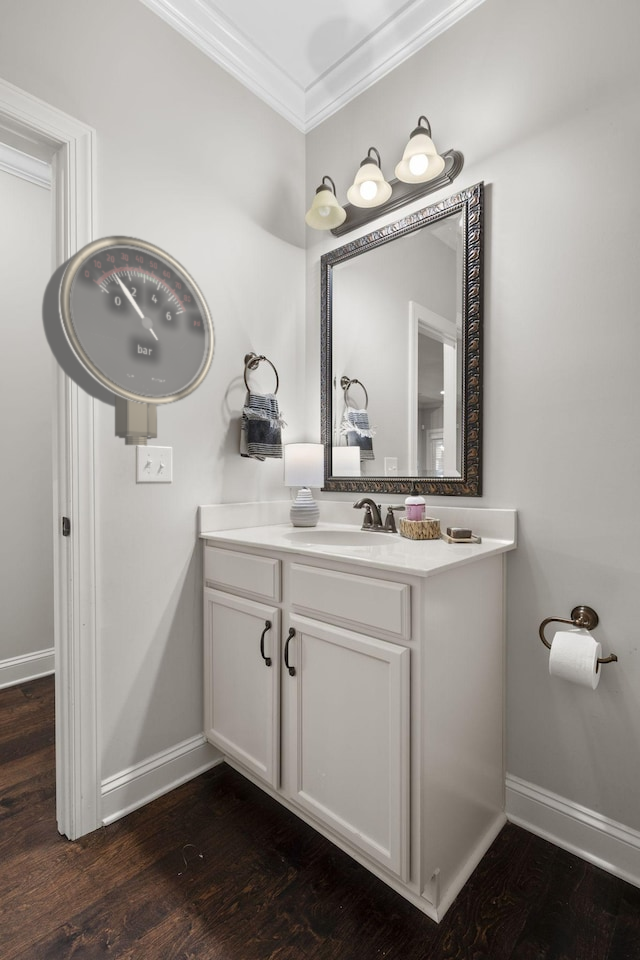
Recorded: 1,bar
